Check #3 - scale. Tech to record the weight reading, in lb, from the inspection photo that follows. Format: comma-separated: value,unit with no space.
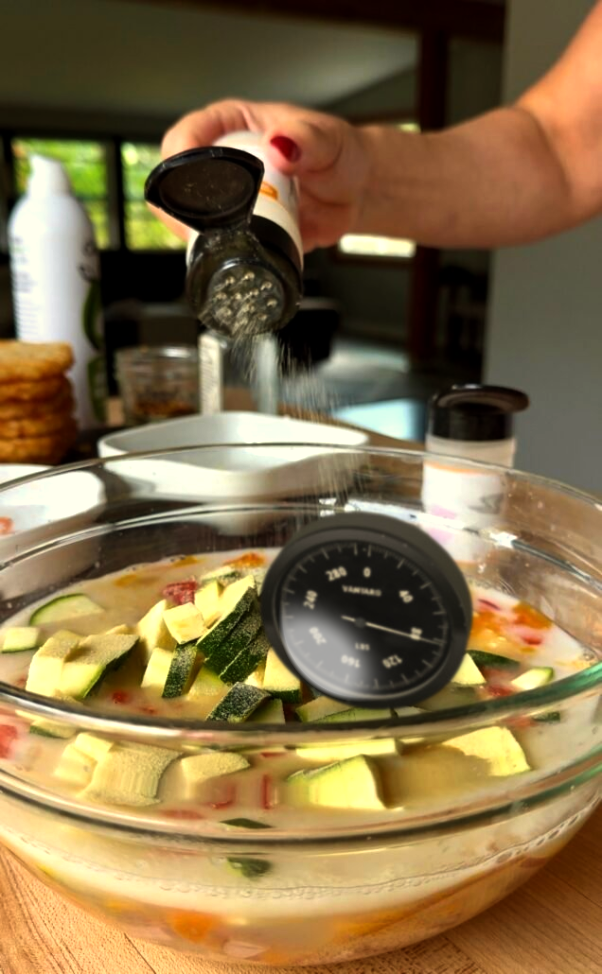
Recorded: 80,lb
